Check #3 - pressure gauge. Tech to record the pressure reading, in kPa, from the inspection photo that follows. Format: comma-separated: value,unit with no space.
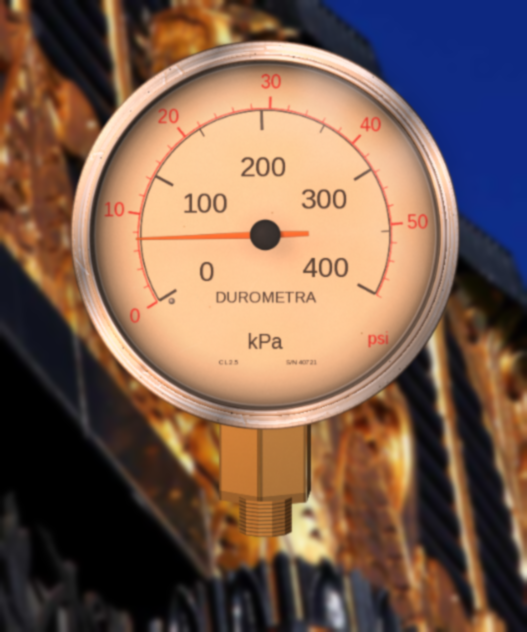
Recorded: 50,kPa
